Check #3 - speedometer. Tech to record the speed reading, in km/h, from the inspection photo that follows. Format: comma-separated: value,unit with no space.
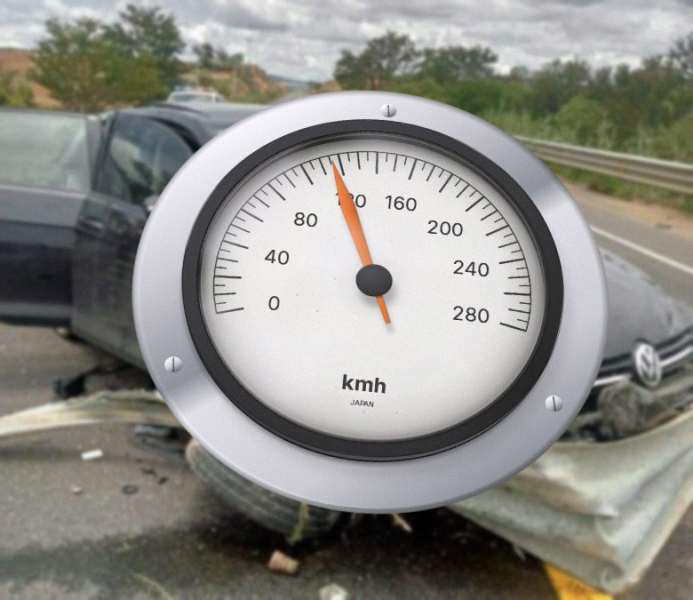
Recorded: 115,km/h
